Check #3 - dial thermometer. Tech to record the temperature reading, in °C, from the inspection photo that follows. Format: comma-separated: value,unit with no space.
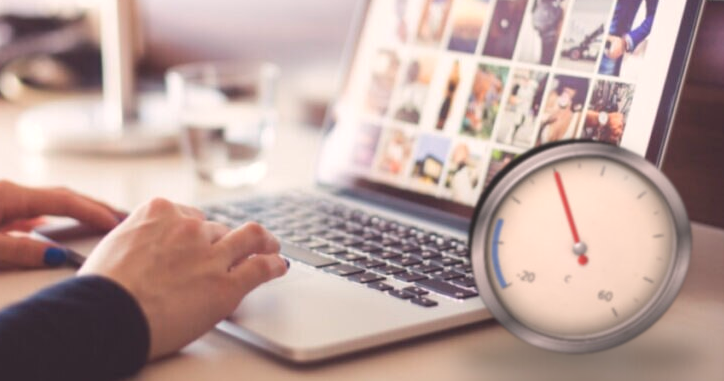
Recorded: 10,°C
